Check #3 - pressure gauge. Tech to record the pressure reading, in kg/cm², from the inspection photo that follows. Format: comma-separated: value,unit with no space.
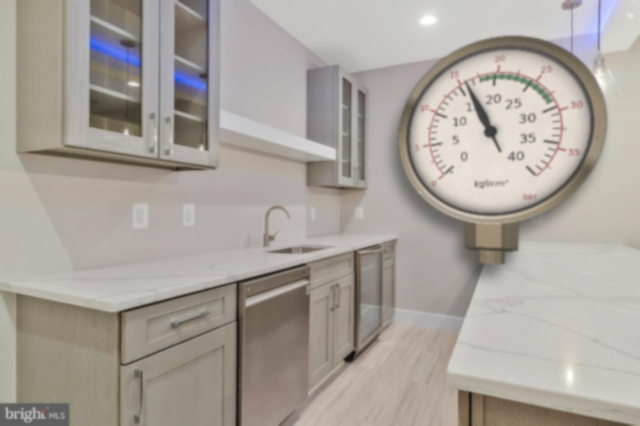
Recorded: 16,kg/cm²
